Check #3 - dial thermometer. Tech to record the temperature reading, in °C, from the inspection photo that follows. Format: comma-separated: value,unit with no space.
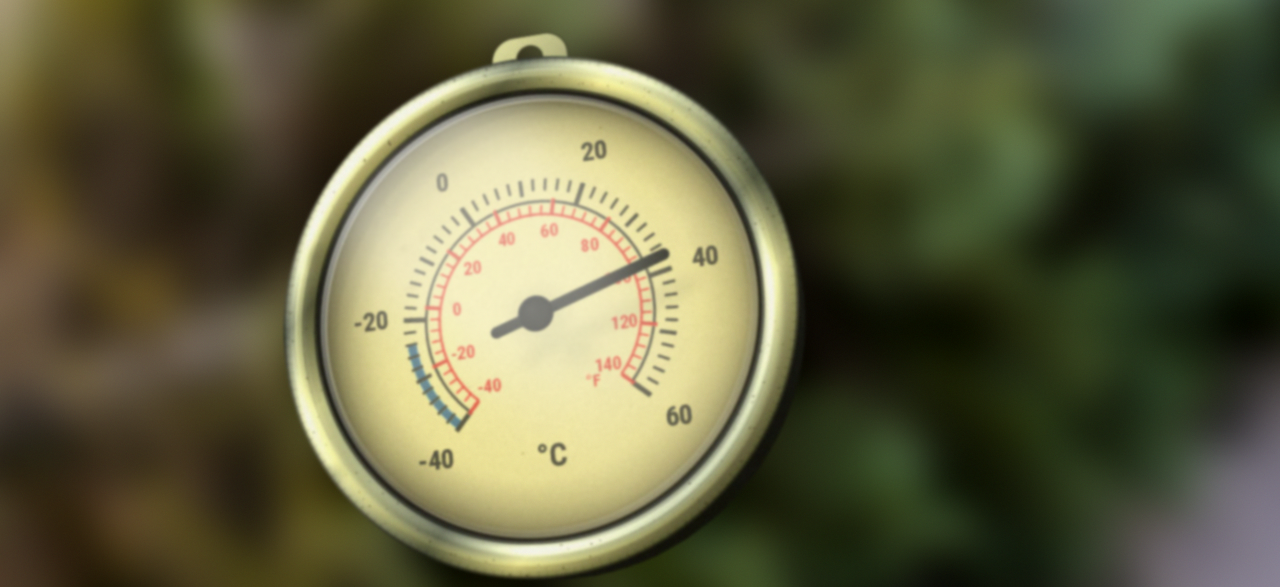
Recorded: 38,°C
